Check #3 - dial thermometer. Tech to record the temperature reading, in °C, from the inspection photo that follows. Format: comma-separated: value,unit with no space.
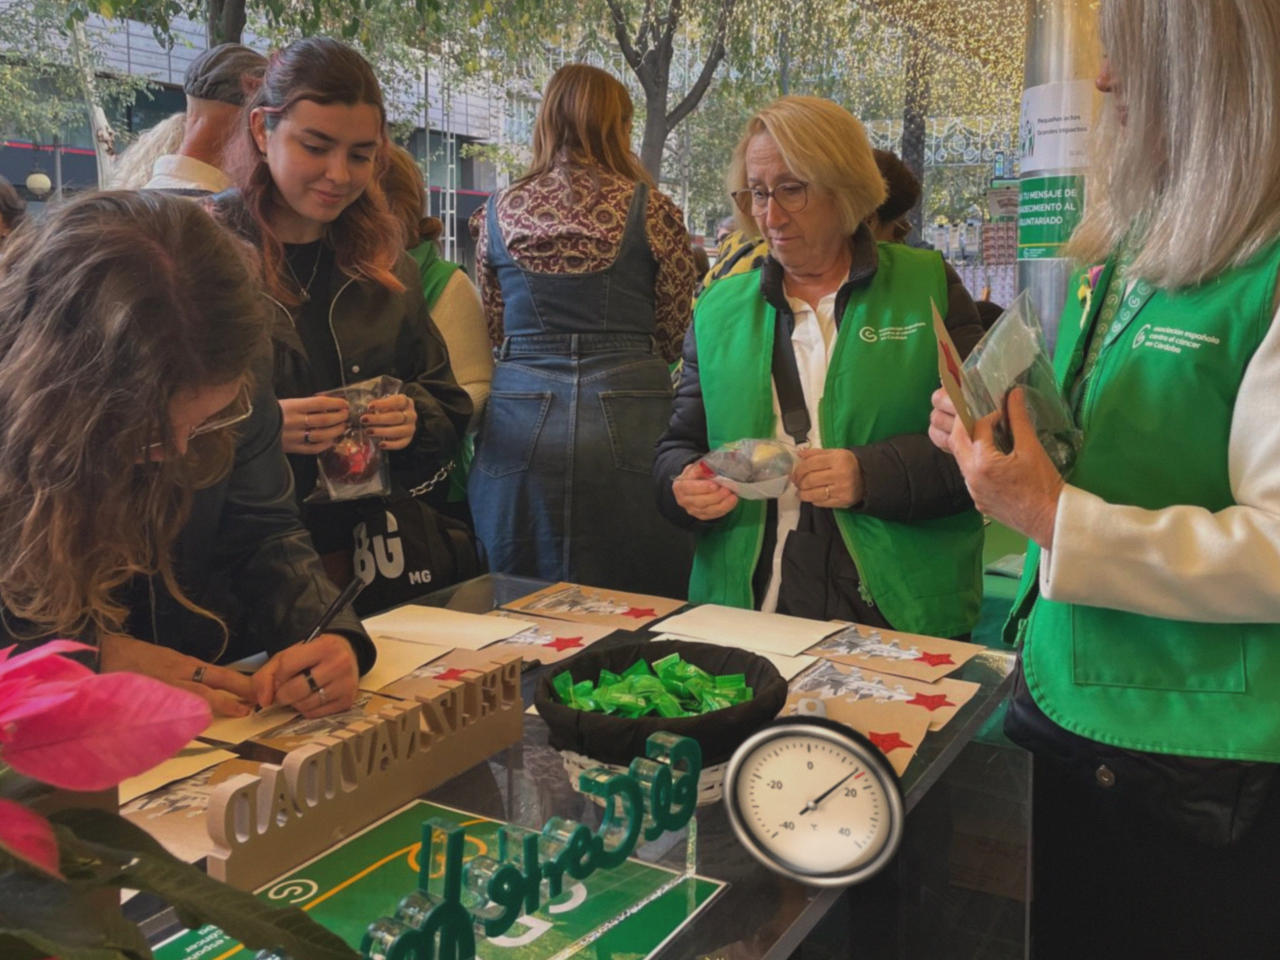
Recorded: 14,°C
